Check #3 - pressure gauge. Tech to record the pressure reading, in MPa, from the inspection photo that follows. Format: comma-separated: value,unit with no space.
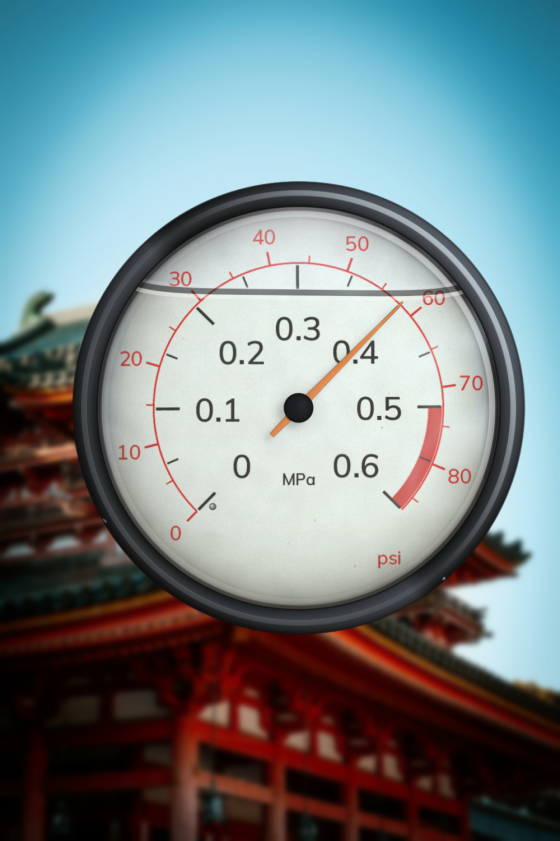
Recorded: 0.4,MPa
